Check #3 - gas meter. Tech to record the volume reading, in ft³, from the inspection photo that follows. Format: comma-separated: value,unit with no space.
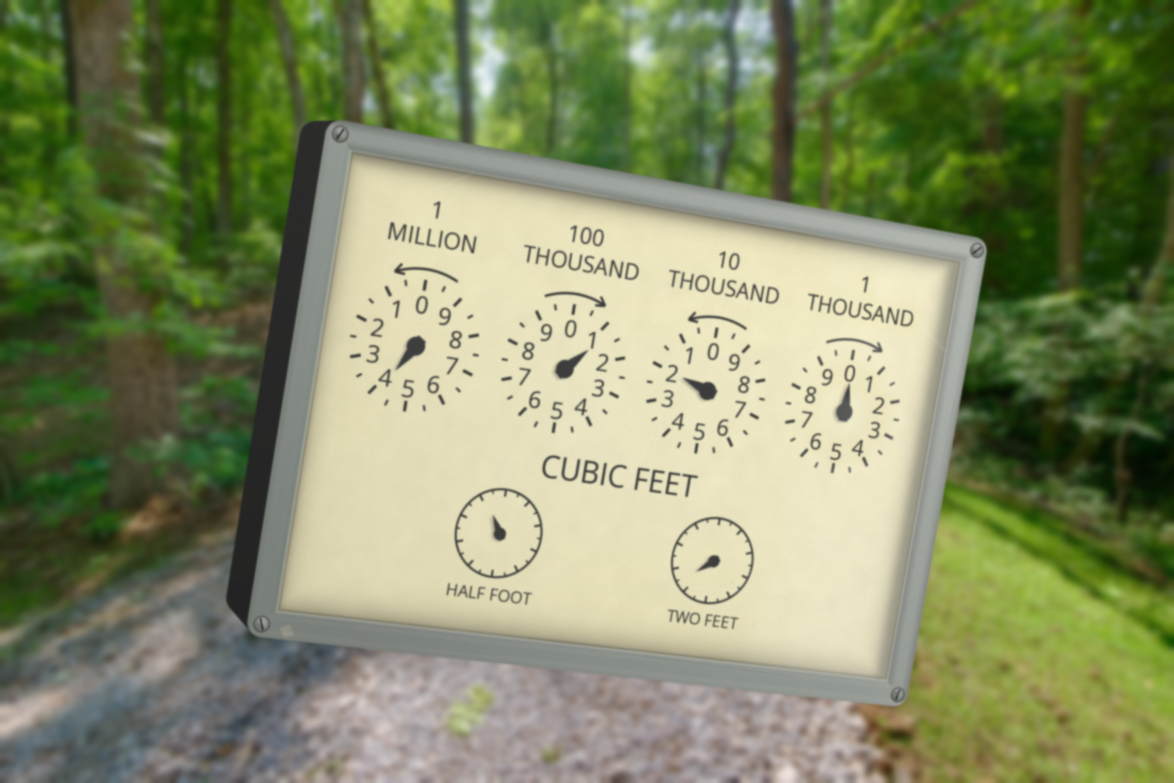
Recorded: 412000,ft³
